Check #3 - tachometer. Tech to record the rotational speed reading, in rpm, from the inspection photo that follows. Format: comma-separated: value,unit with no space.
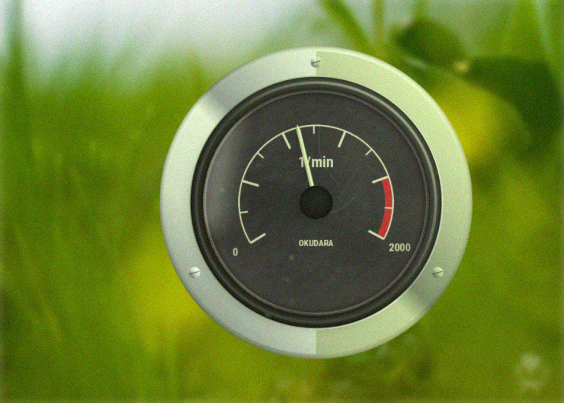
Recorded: 900,rpm
